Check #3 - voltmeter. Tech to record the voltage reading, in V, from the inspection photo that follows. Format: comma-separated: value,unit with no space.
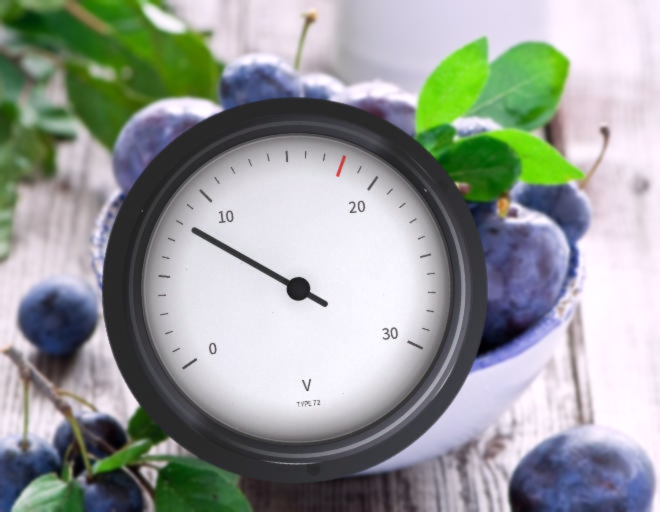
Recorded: 8,V
